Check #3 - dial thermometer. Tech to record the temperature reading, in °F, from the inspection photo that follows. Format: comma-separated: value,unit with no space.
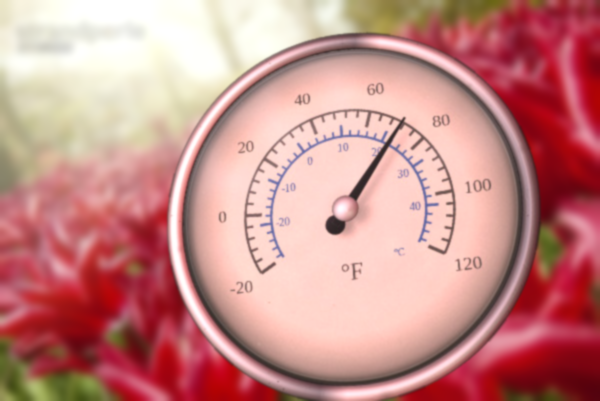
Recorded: 72,°F
